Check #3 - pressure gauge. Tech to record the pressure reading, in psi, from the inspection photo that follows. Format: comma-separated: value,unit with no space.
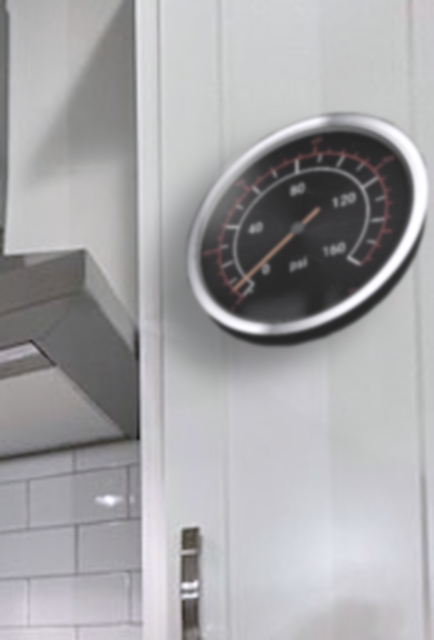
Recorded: 5,psi
